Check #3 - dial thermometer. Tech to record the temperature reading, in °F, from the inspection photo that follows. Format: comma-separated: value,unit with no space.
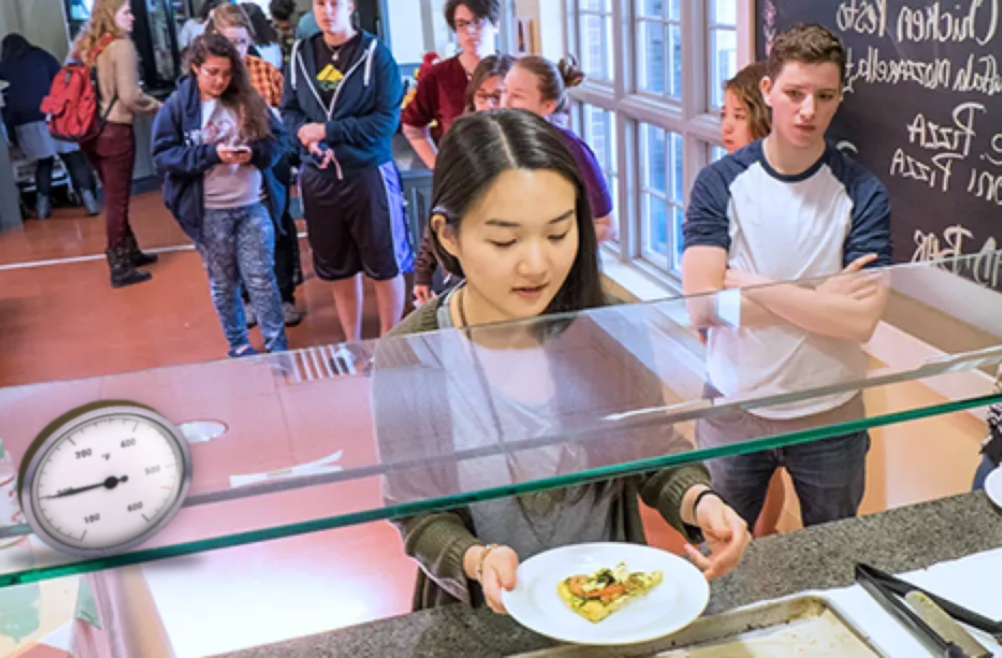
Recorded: 200,°F
